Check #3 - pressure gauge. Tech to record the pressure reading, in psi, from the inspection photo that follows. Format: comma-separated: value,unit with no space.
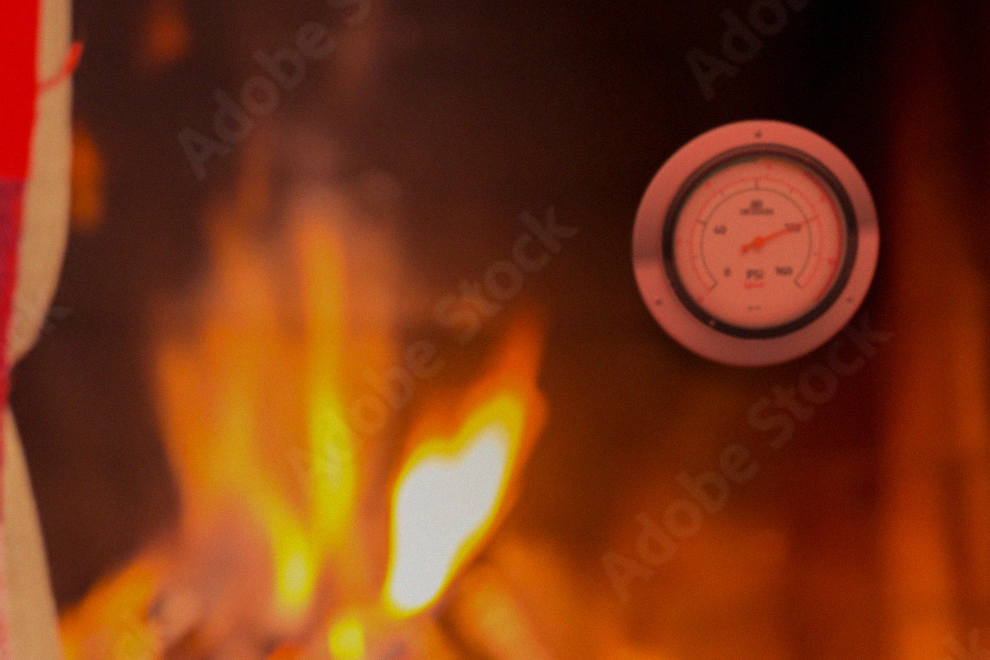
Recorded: 120,psi
